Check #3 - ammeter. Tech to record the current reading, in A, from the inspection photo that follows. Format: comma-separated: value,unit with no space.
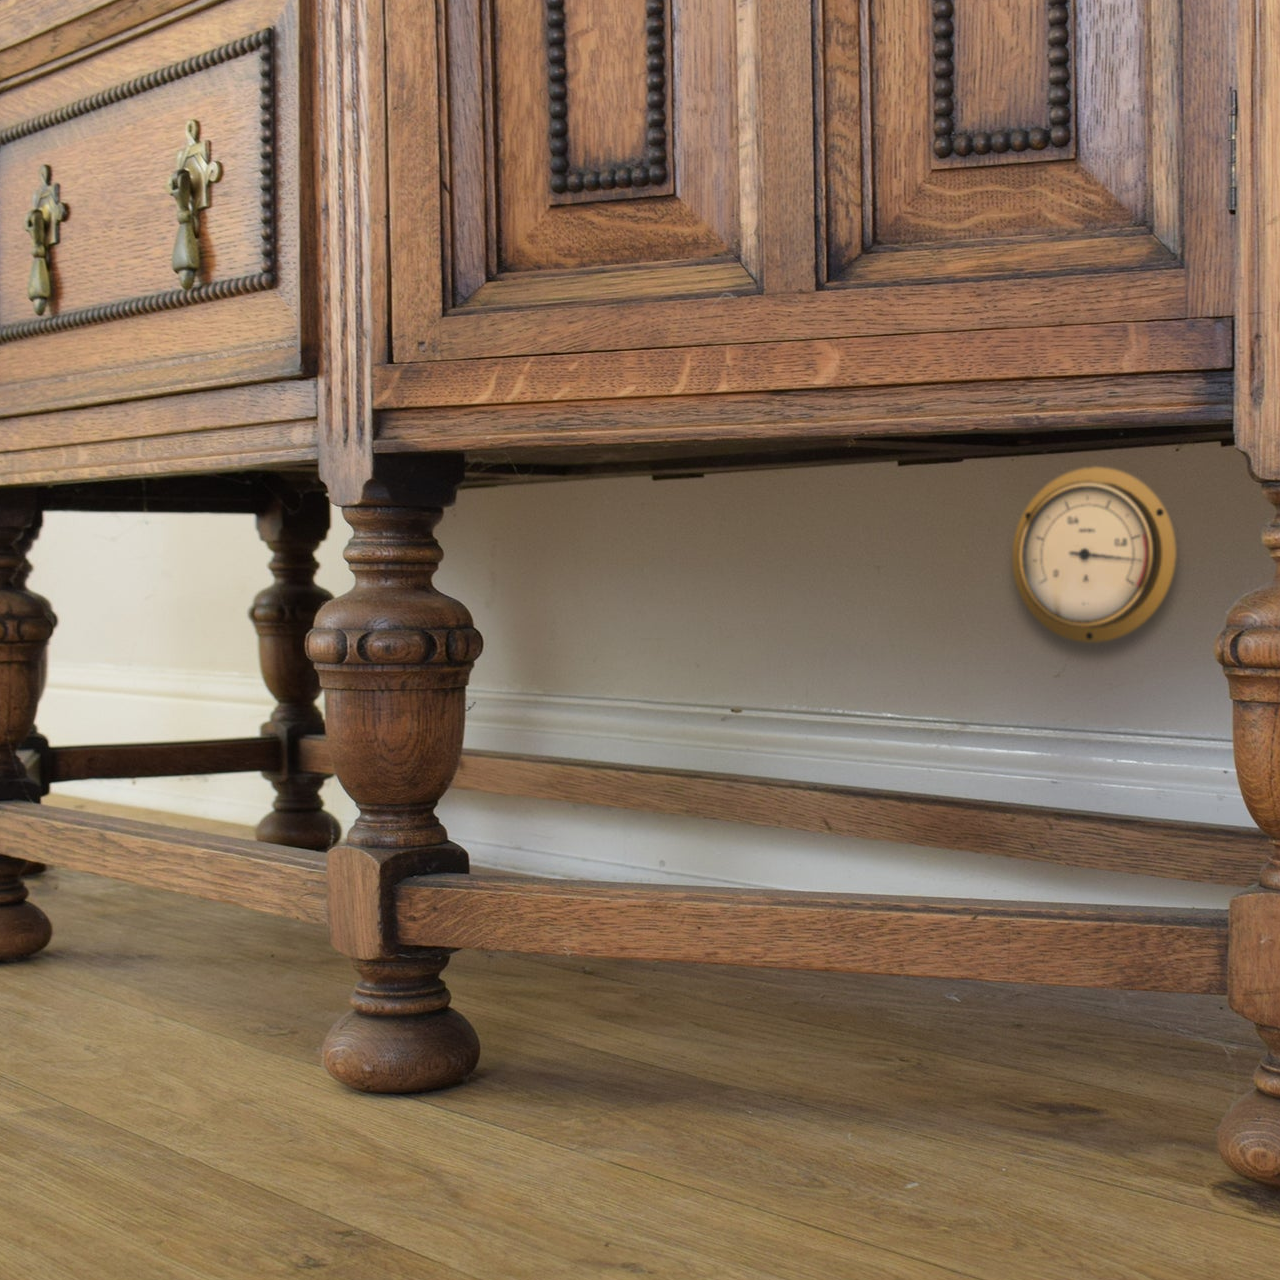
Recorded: 0.9,A
